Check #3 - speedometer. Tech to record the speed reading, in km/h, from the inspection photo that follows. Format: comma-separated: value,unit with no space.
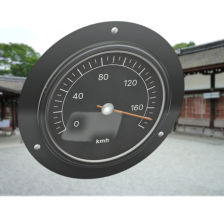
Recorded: 170,km/h
